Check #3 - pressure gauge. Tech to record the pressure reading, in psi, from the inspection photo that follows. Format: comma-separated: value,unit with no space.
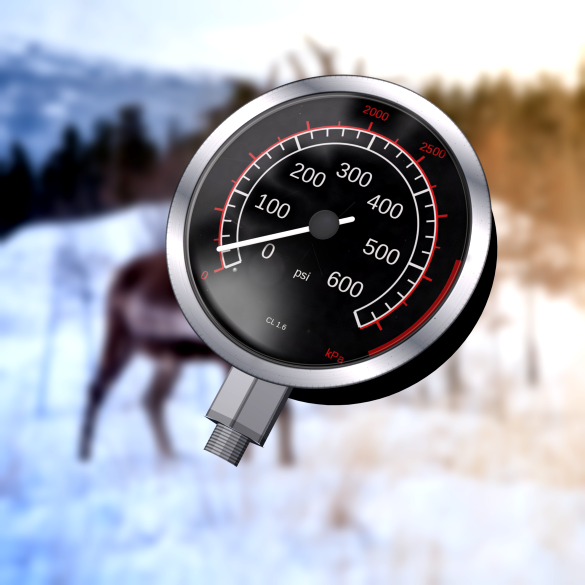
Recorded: 20,psi
